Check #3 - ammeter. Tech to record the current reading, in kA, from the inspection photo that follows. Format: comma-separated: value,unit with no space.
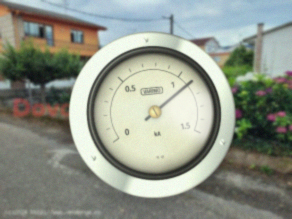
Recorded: 1.1,kA
